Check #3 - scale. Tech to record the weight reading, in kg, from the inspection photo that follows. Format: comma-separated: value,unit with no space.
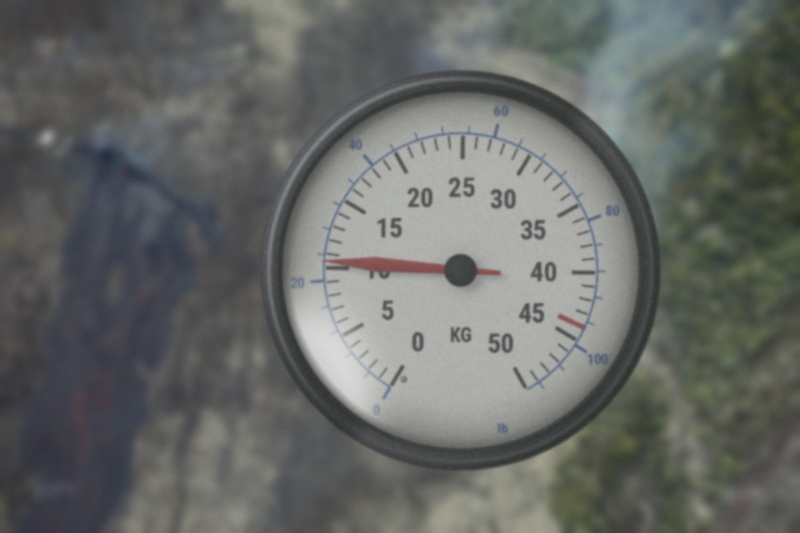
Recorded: 10.5,kg
